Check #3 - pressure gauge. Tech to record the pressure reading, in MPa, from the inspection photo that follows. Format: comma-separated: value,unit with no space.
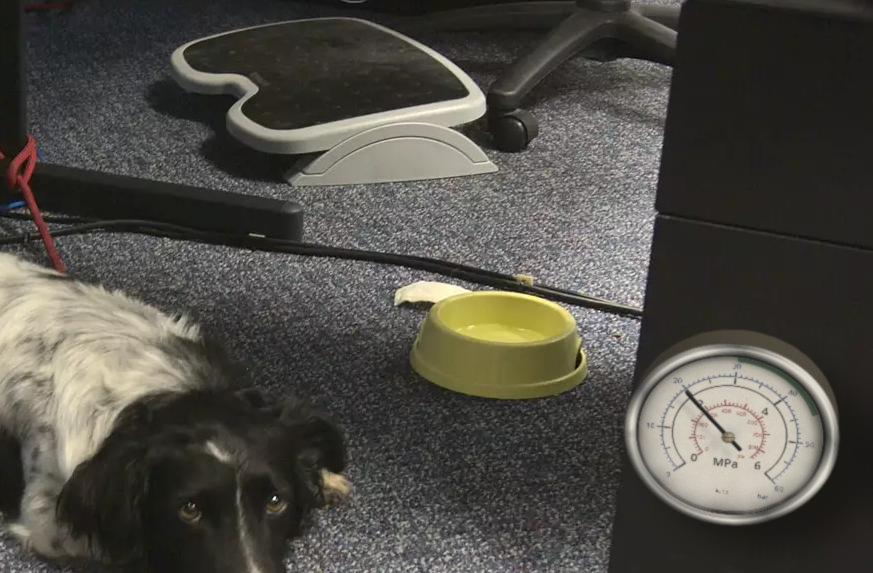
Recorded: 2,MPa
